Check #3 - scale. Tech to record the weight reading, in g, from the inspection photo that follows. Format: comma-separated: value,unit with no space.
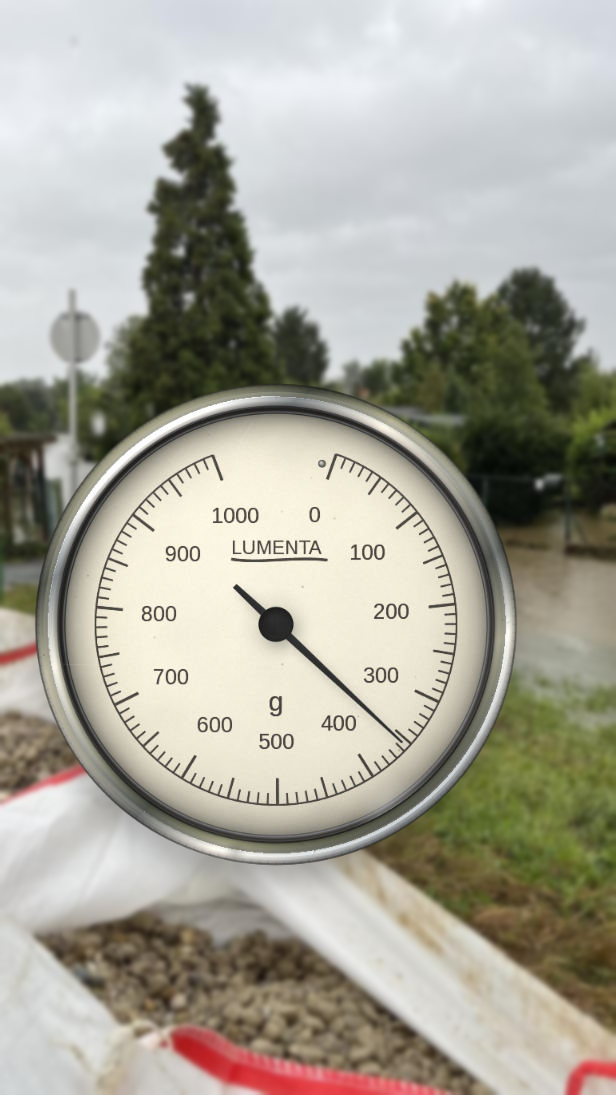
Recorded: 355,g
